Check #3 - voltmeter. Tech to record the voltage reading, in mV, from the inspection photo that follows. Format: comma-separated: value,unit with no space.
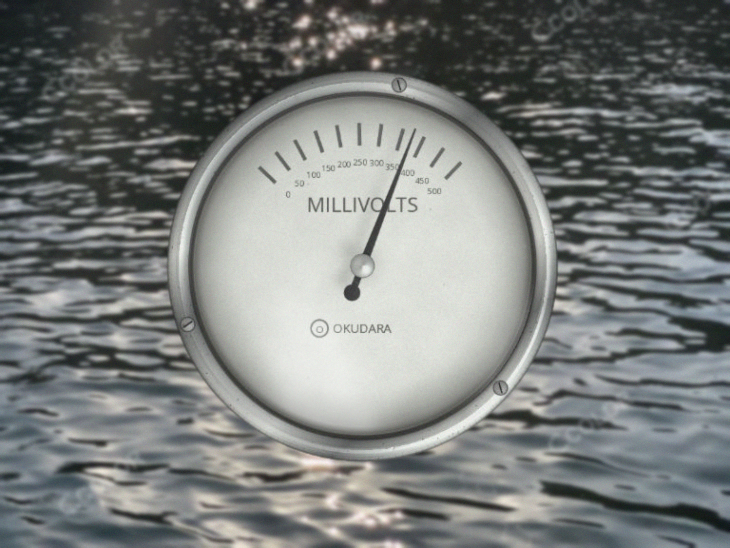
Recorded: 375,mV
